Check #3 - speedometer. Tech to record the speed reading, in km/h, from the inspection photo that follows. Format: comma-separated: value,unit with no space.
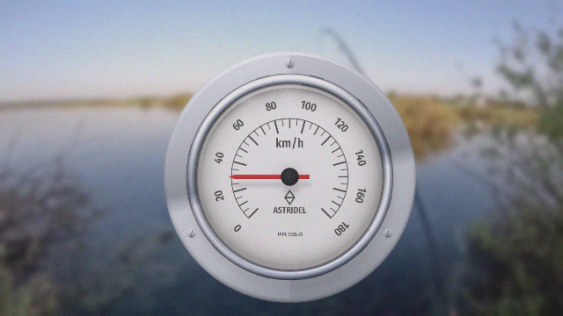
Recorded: 30,km/h
